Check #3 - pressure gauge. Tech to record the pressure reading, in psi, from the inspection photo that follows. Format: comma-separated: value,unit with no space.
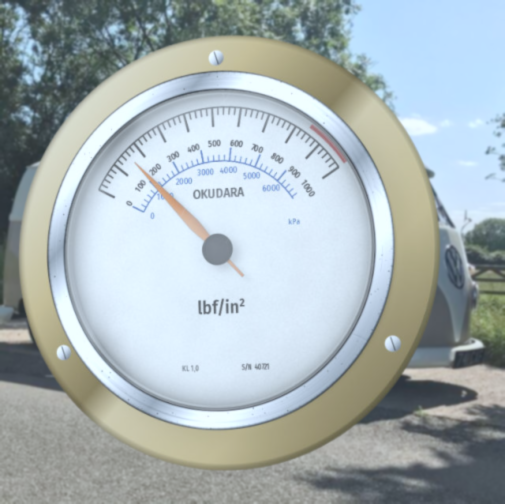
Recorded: 160,psi
